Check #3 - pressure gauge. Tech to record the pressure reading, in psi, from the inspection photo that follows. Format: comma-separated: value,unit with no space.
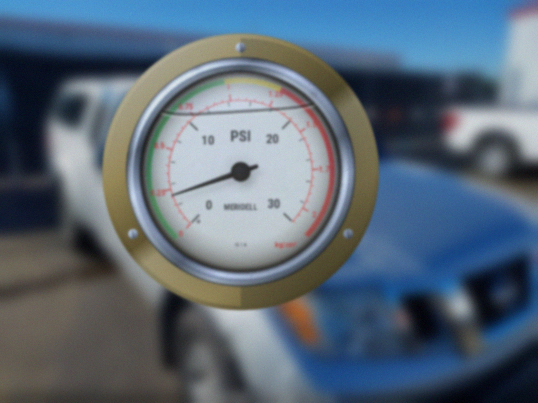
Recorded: 3,psi
